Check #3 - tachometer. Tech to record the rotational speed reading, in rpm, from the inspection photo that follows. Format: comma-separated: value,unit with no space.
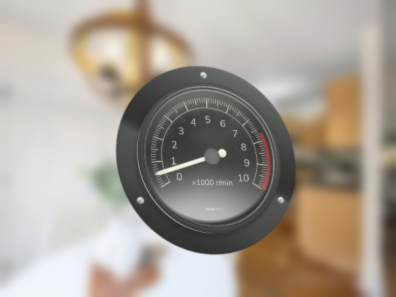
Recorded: 500,rpm
